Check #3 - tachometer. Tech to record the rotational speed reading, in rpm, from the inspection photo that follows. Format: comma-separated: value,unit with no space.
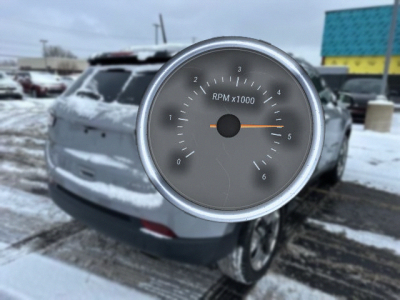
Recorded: 4800,rpm
